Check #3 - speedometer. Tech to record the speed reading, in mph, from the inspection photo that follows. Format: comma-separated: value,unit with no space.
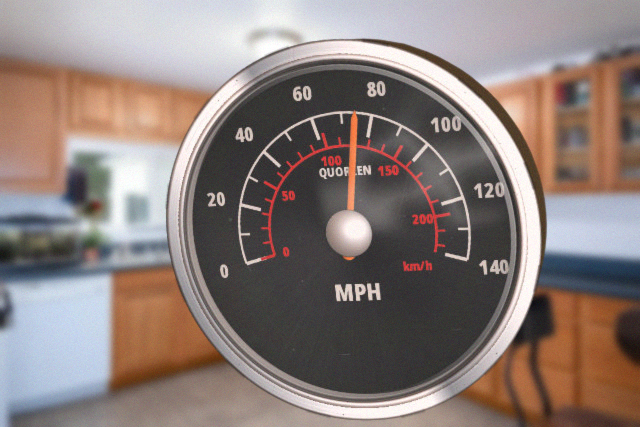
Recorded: 75,mph
